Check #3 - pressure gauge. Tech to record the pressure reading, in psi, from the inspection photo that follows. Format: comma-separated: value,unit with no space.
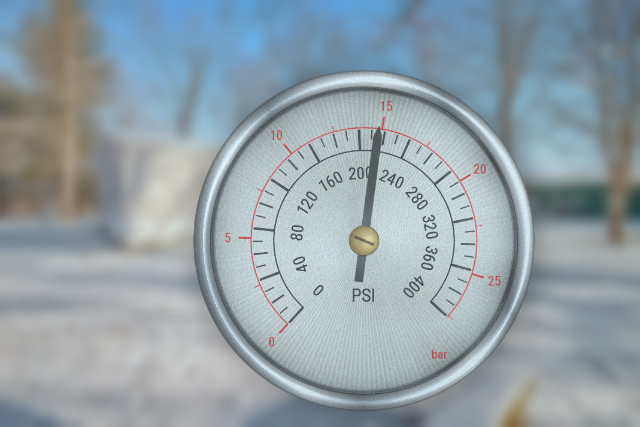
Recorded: 215,psi
